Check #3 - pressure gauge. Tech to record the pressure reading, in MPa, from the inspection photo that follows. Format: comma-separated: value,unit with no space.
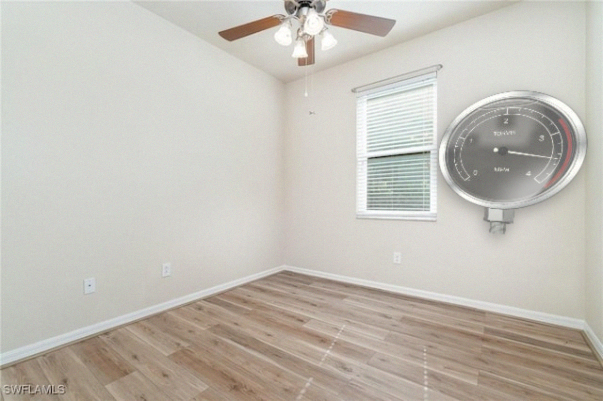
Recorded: 3.5,MPa
